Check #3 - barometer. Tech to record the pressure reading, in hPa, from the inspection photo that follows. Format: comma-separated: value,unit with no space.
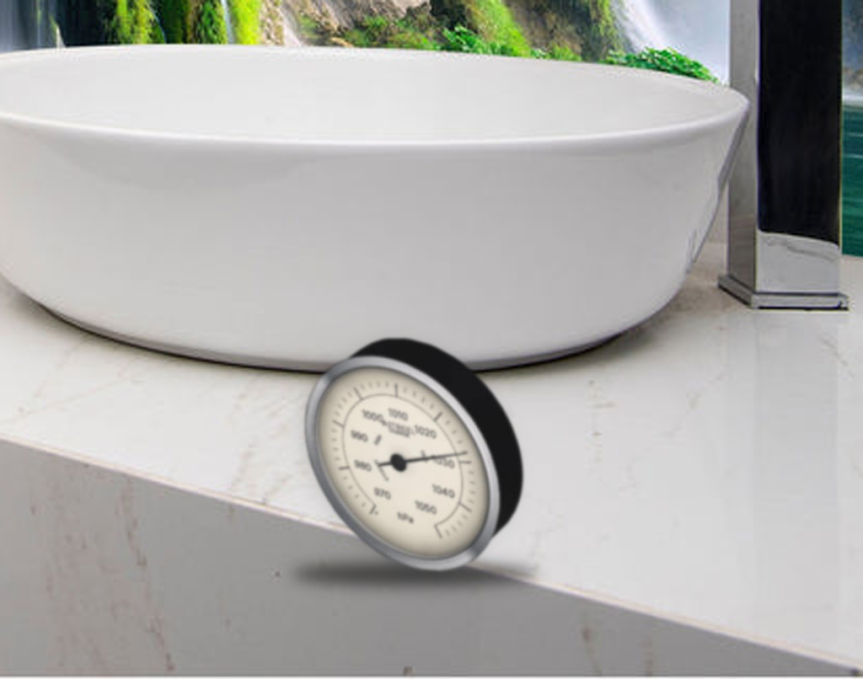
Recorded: 1028,hPa
